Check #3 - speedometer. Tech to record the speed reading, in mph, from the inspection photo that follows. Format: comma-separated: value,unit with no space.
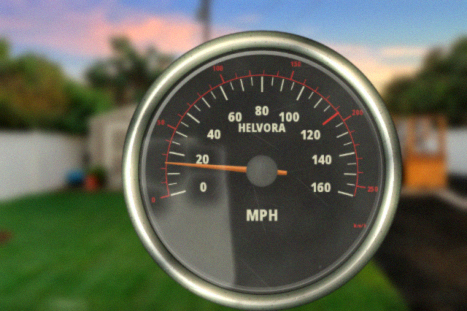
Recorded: 15,mph
